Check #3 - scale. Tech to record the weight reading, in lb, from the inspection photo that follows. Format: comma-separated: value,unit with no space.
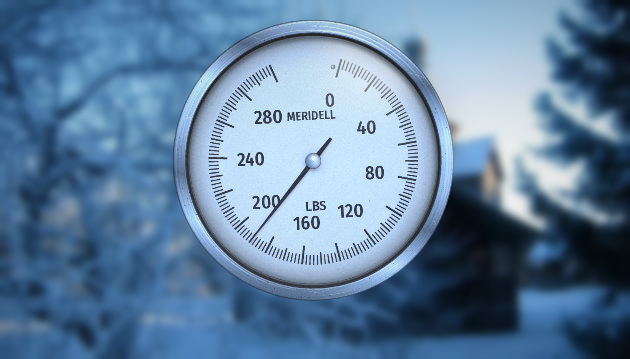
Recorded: 190,lb
